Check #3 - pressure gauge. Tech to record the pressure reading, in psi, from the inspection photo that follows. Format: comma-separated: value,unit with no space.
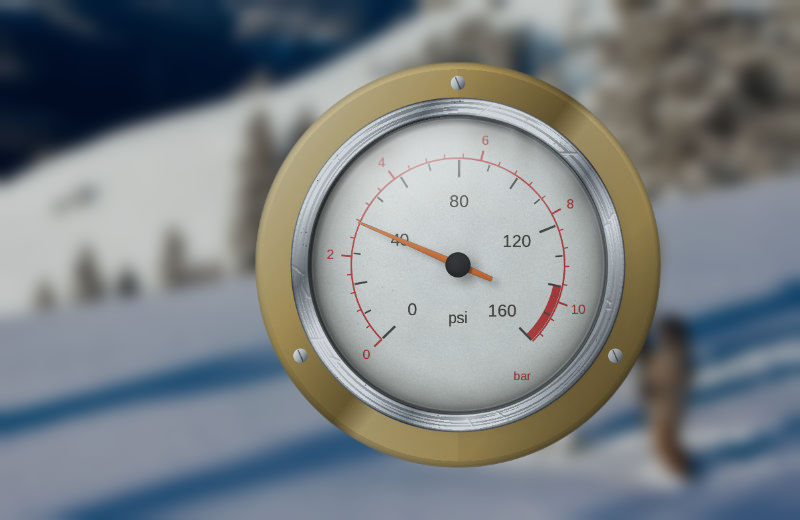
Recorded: 40,psi
